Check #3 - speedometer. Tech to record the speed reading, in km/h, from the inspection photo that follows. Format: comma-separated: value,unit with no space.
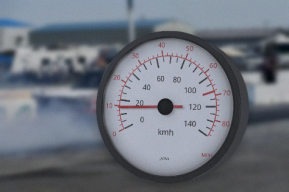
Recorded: 15,km/h
